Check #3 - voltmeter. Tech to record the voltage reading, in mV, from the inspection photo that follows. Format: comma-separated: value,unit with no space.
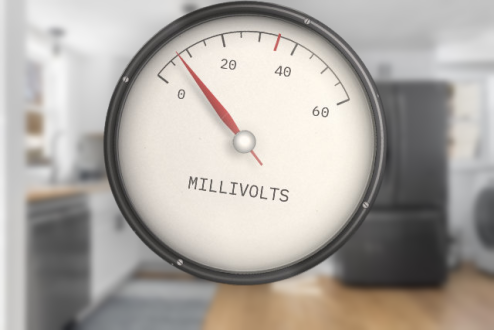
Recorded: 7.5,mV
